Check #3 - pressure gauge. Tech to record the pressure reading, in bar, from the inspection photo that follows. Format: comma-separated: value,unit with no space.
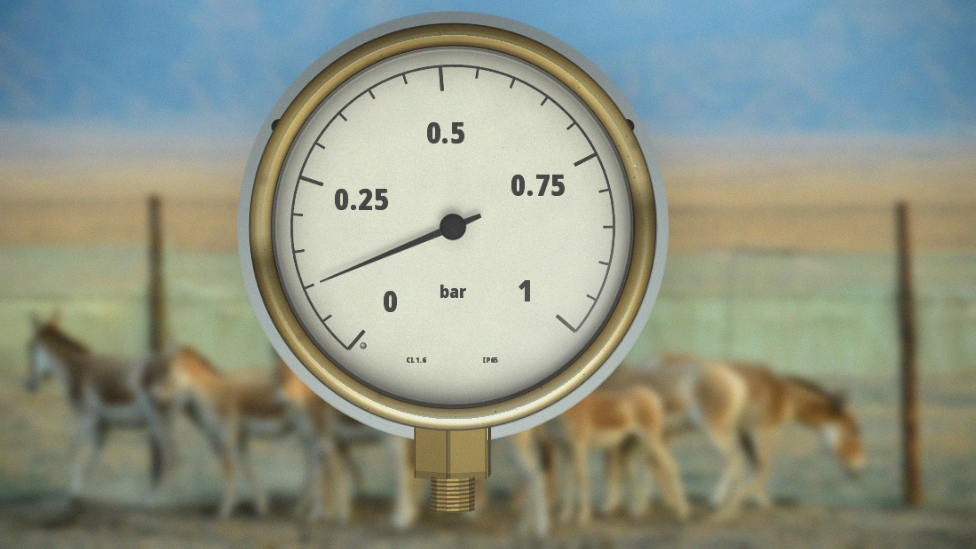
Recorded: 0.1,bar
